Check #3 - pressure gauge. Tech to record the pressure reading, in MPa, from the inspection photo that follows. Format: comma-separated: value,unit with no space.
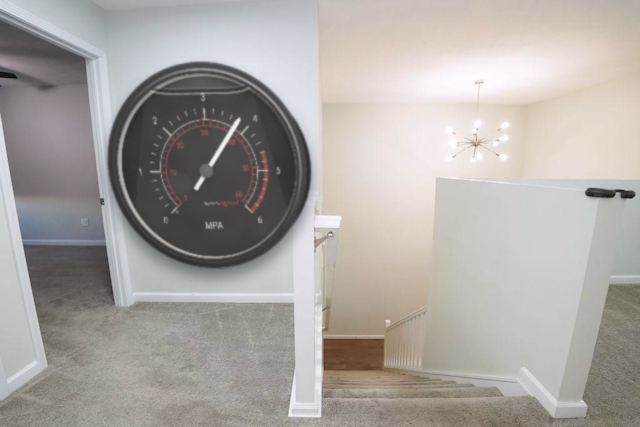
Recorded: 3.8,MPa
